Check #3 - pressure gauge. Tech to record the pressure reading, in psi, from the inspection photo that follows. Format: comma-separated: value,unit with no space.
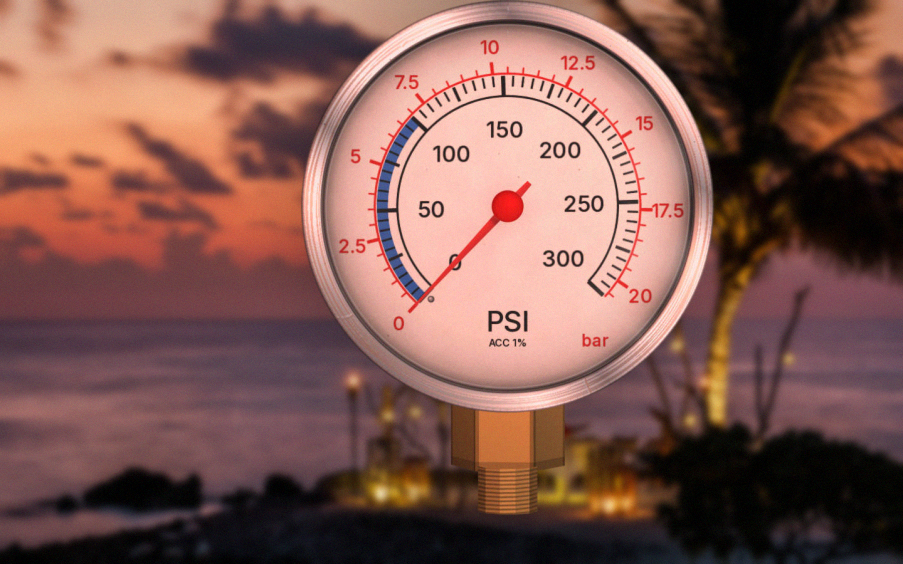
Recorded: 0,psi
